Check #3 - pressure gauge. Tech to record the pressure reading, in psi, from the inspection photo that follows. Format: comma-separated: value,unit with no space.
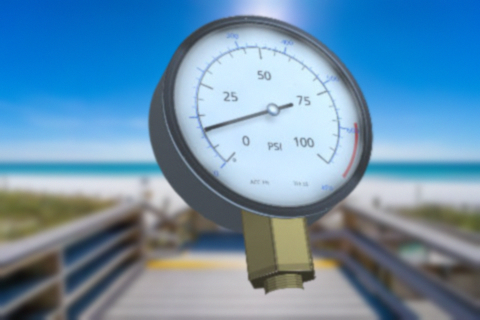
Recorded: 10,psi
